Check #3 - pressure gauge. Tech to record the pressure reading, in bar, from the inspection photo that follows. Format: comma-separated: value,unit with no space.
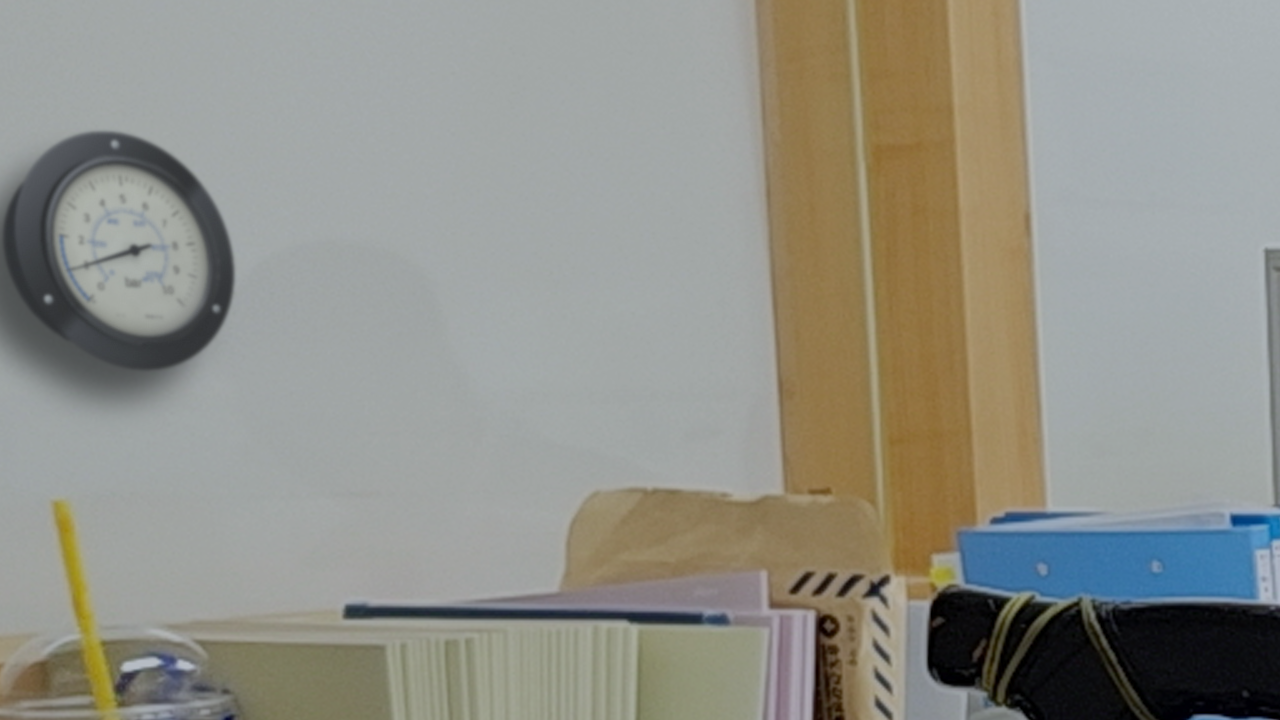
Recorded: 1,bar
